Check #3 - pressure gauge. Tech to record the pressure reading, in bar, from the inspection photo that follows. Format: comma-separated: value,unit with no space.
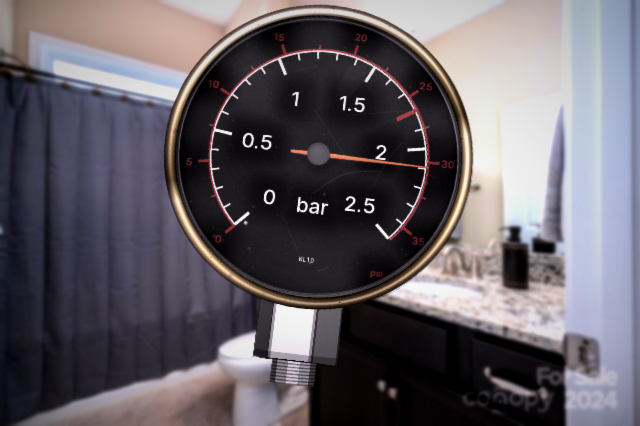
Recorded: 2.1,bar
